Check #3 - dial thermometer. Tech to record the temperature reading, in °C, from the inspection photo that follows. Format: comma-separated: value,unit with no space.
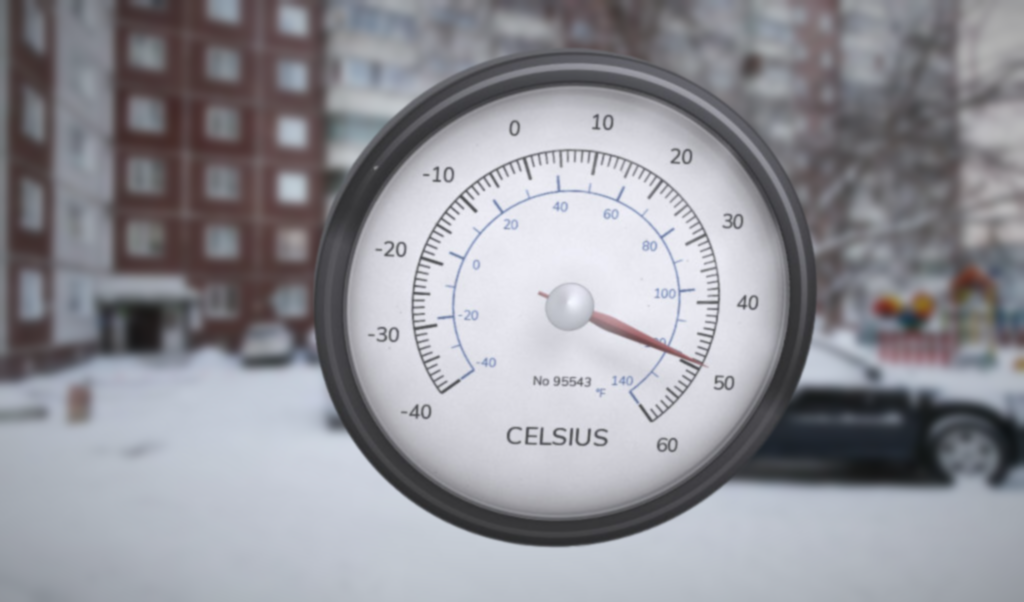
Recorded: 49,°C
